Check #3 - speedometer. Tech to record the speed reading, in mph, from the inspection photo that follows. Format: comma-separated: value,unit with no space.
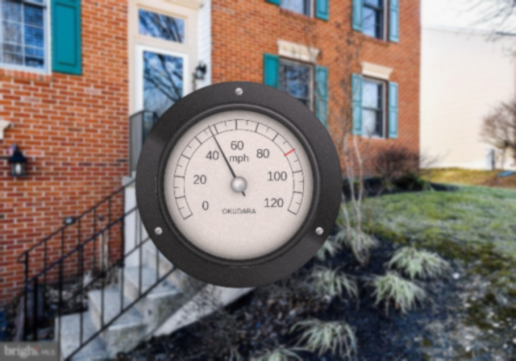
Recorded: 47.5,mph
